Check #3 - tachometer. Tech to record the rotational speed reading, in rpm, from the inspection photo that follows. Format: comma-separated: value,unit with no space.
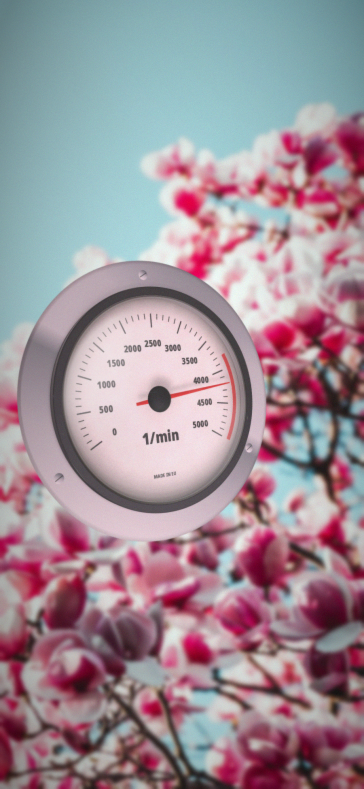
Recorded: 4200,rpm
